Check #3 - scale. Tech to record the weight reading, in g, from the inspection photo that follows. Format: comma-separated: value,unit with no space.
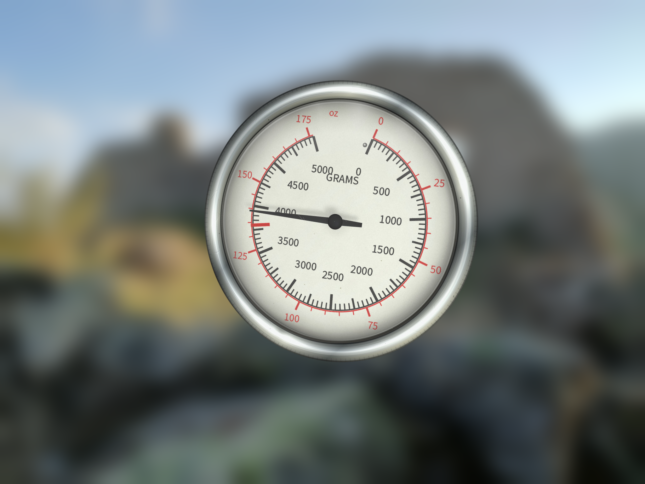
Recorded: 3950,g
